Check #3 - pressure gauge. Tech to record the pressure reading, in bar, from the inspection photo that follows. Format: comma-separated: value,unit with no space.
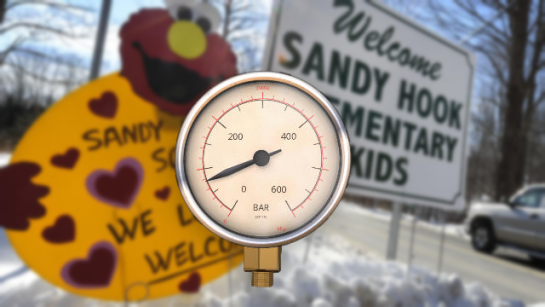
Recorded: 75,bar
